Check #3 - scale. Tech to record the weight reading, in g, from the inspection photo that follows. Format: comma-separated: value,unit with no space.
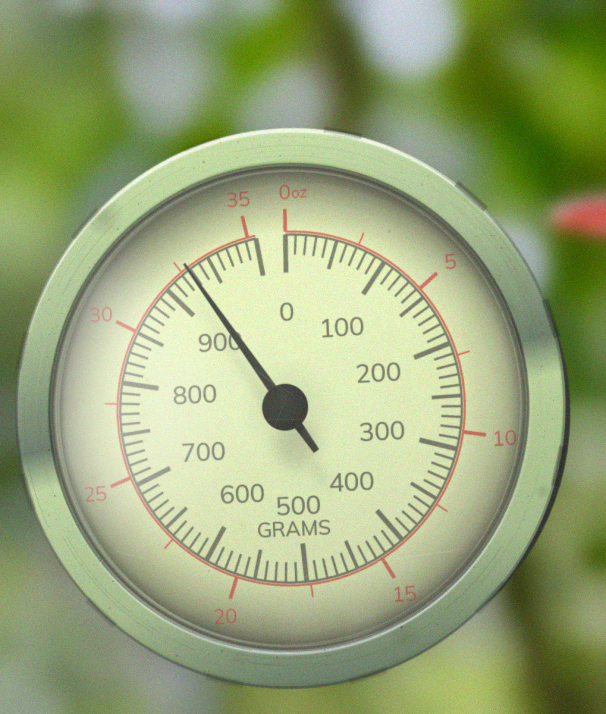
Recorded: 930,g
